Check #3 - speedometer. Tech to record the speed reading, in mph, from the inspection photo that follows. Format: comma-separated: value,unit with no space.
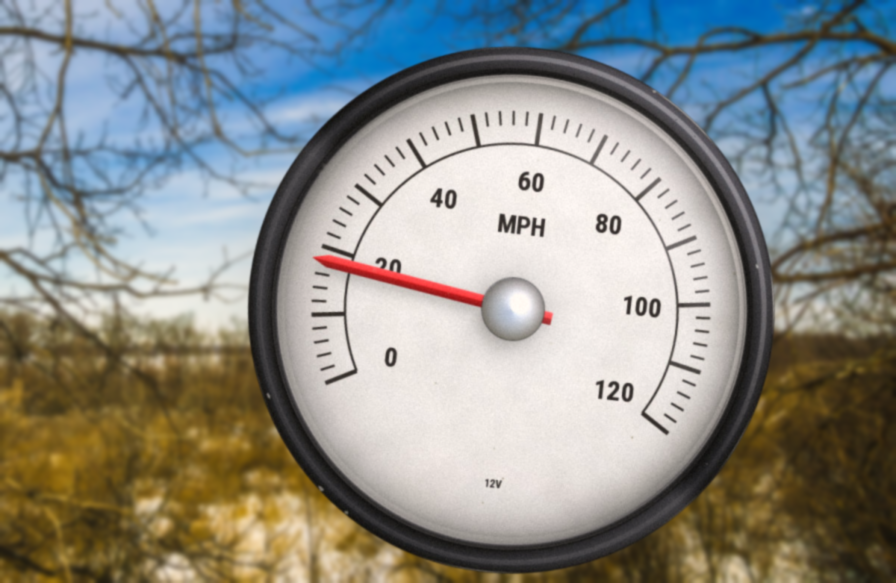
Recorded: 18,mph
